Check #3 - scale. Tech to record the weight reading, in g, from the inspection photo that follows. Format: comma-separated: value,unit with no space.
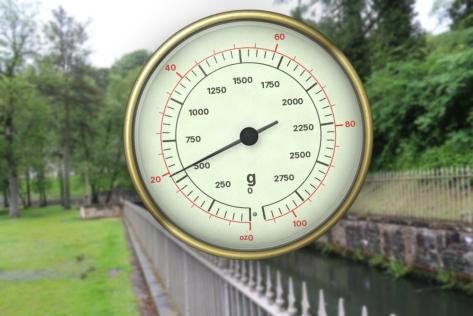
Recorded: 550,g
